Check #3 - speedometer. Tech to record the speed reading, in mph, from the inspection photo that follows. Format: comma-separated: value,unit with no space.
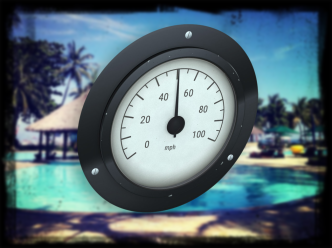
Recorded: 50,mph
